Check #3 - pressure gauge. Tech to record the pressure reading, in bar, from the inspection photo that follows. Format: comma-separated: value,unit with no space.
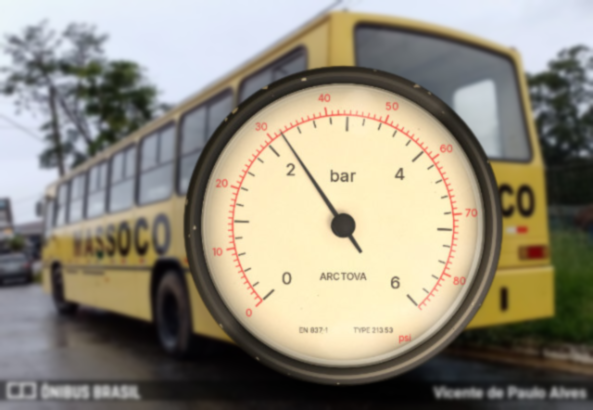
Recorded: 2.2,bar
